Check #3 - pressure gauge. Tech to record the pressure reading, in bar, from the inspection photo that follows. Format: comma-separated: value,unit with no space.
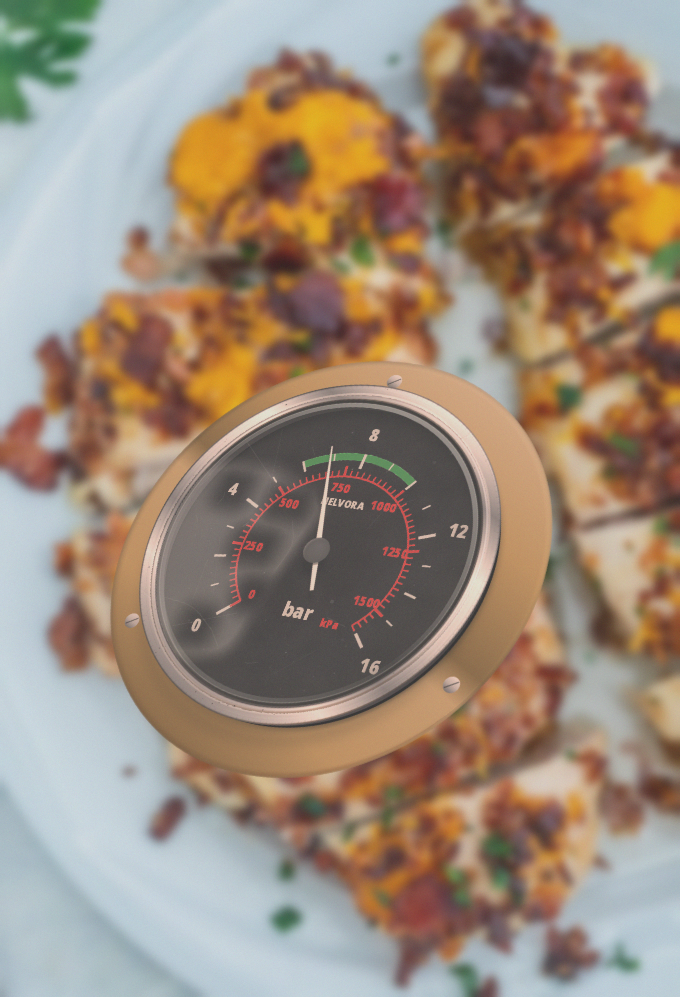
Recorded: 7,bar
